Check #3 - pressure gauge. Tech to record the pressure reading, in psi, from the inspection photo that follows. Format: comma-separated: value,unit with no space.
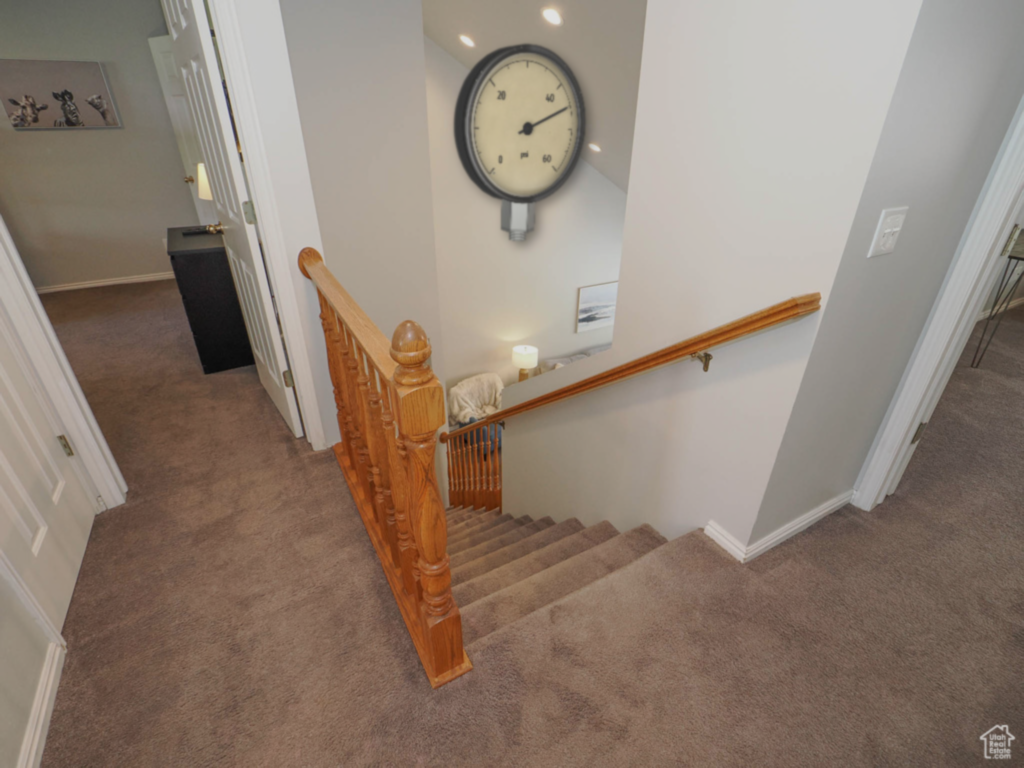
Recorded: 45,psi
